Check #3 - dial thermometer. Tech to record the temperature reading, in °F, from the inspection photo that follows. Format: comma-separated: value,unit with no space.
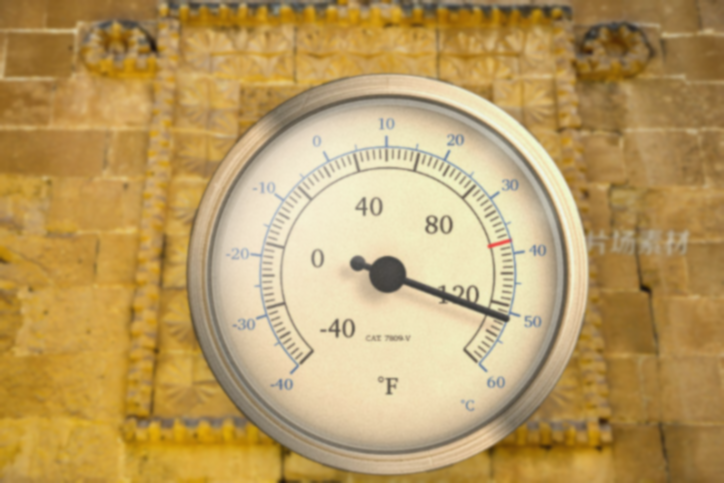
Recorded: 124,°F
